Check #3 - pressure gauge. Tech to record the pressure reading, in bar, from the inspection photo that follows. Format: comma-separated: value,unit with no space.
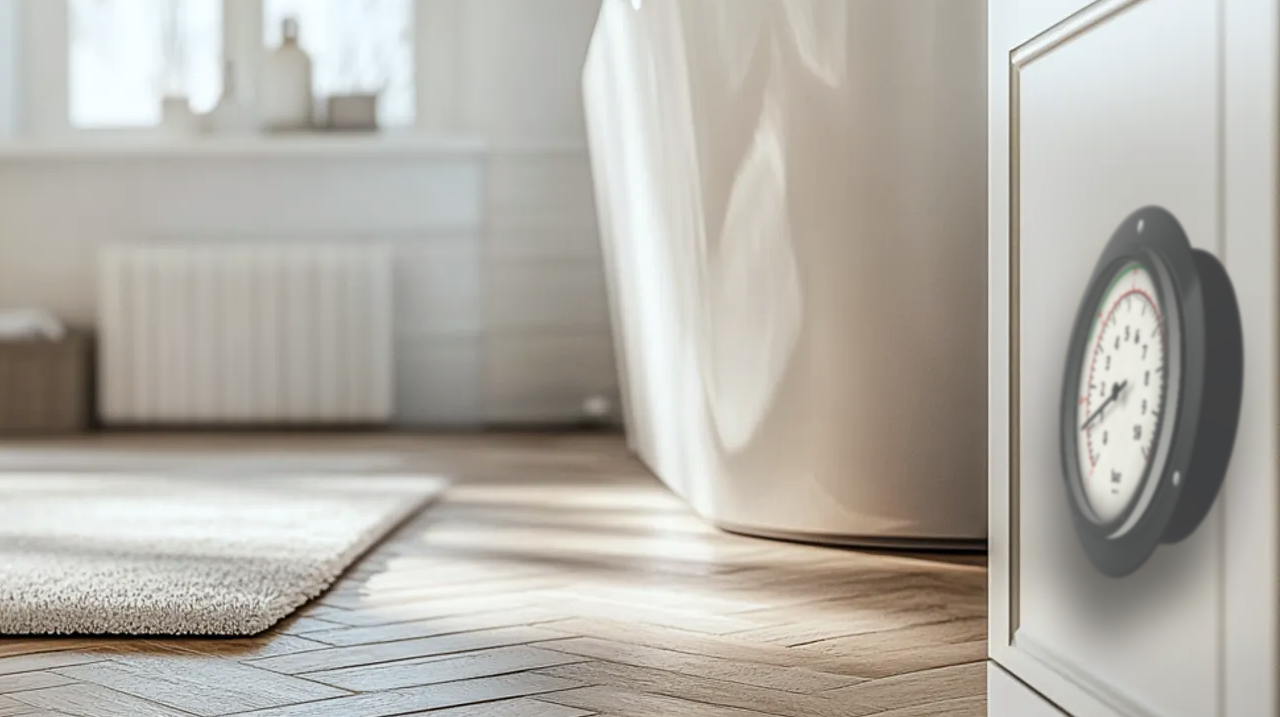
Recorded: 1,bar
